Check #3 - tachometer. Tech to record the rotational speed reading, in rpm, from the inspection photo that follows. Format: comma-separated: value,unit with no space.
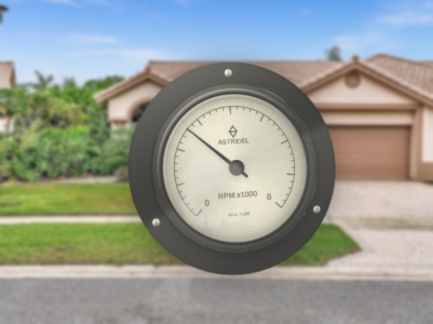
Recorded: 2600,rpm
